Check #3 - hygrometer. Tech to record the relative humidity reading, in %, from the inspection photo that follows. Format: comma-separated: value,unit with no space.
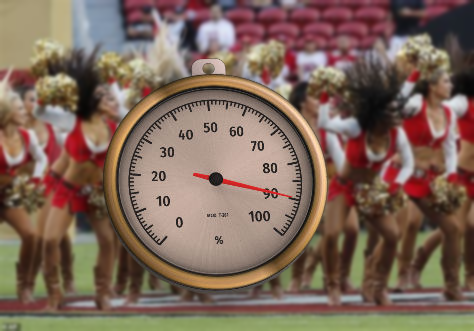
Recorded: 90,%
